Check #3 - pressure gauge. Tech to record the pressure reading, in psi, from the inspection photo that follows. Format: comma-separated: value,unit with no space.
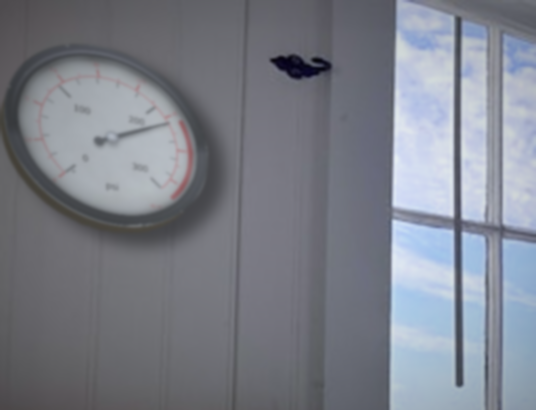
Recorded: 220,psi
